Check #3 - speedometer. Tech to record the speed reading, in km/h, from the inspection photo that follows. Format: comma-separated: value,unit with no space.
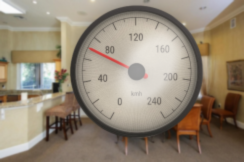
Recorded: 70,km/h
